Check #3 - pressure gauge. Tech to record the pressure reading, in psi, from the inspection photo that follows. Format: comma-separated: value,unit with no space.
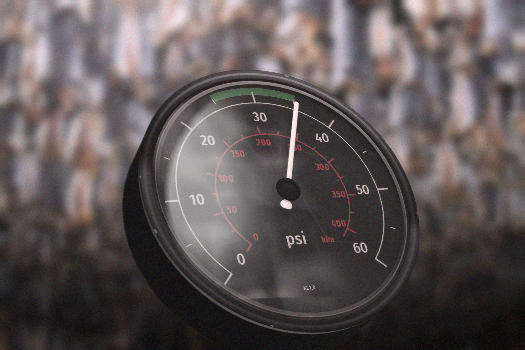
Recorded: 35,psi
